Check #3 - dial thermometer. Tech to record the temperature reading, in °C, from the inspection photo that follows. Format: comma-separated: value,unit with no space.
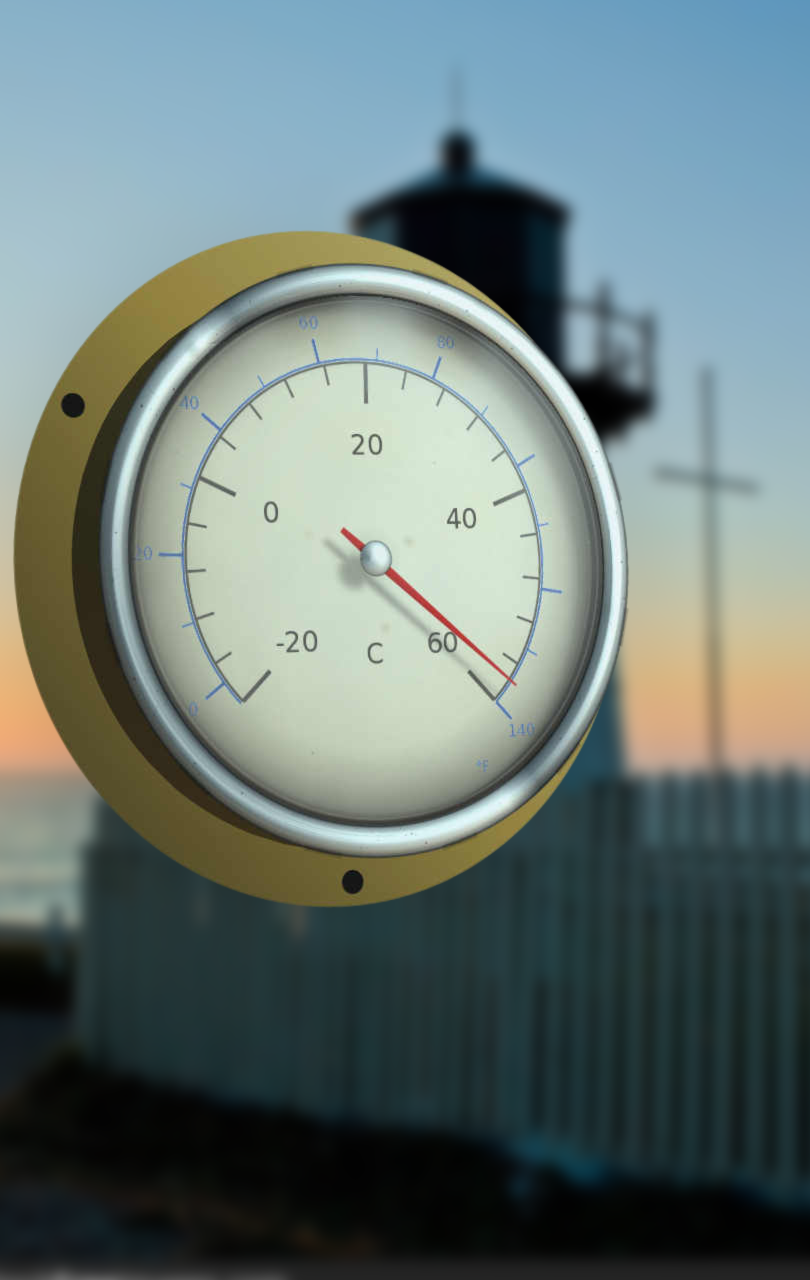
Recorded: 58,°C
